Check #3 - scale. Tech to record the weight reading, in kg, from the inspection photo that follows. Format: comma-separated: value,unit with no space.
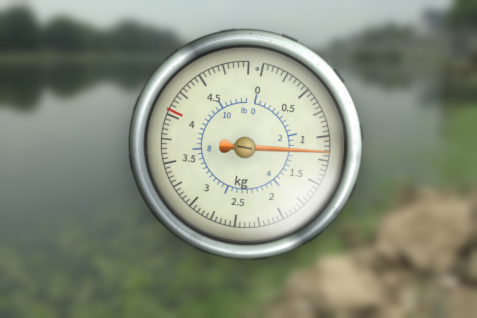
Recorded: 1.15,kg
